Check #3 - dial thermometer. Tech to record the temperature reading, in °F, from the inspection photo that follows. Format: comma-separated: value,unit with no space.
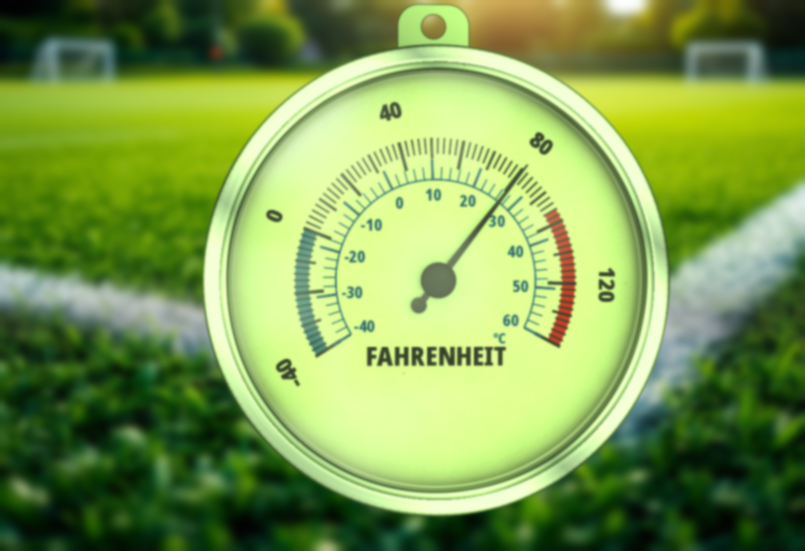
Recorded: 80,°F
